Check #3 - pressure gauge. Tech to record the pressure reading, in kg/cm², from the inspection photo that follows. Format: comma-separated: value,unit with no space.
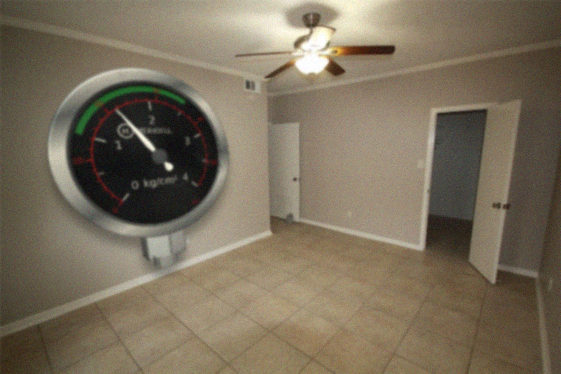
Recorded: 1.5,kg/cm²
